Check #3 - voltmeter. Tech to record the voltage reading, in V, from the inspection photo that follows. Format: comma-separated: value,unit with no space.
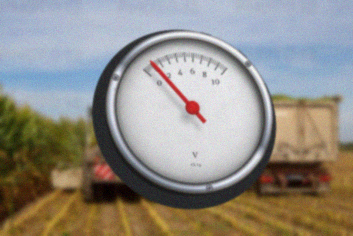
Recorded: 1,V
